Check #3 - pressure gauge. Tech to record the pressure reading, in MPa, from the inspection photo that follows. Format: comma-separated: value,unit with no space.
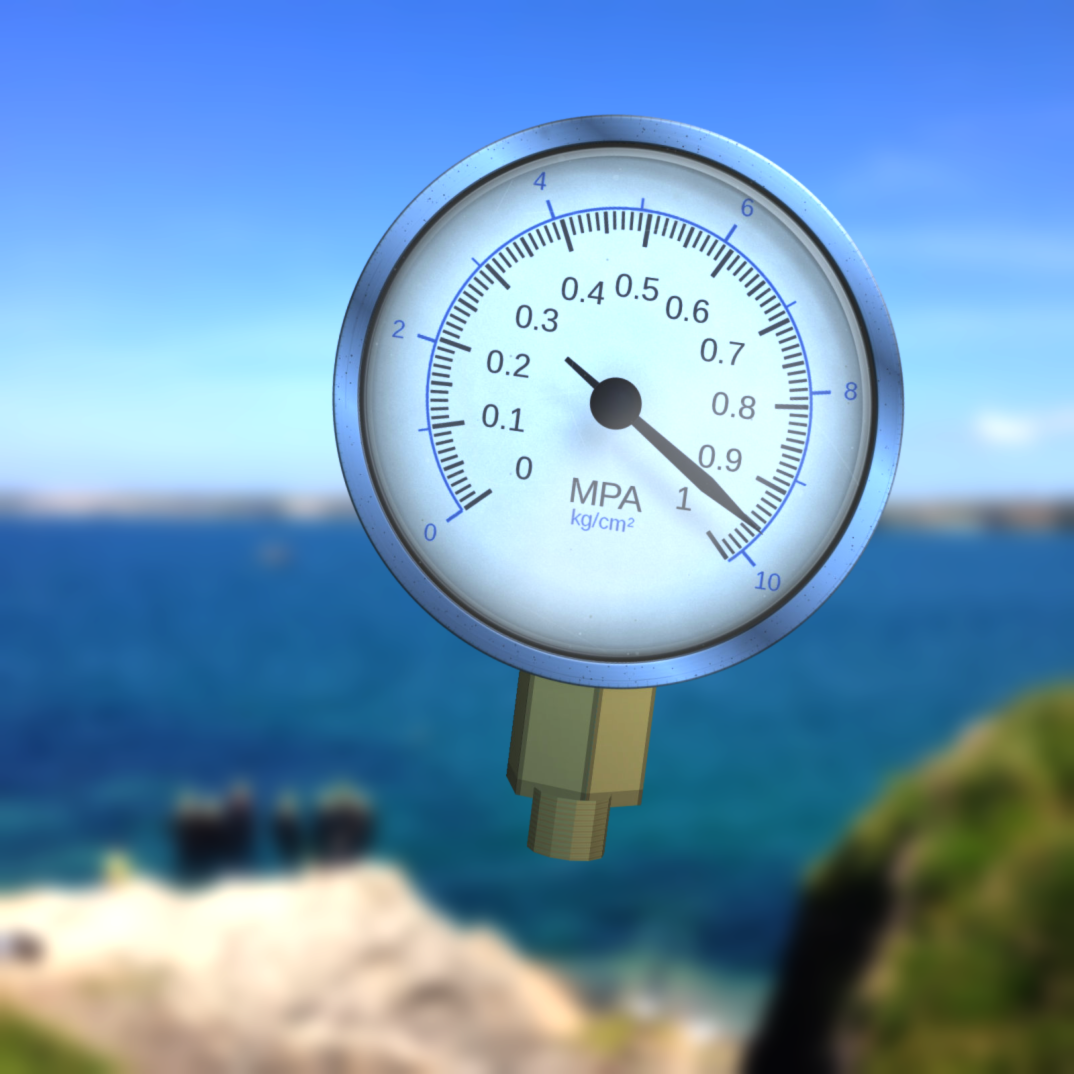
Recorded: 0.95,MPa
